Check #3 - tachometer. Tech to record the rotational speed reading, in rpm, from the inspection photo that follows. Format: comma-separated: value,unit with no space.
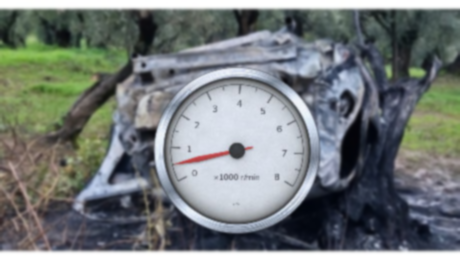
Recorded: 500,rpm
